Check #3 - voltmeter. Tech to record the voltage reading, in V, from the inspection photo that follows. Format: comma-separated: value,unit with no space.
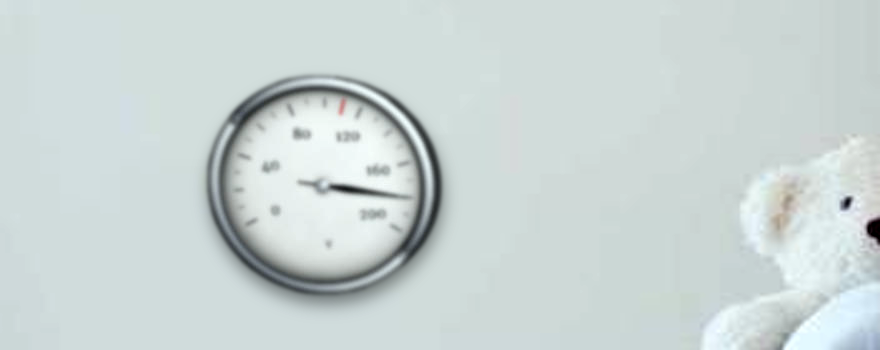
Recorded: 180,V
